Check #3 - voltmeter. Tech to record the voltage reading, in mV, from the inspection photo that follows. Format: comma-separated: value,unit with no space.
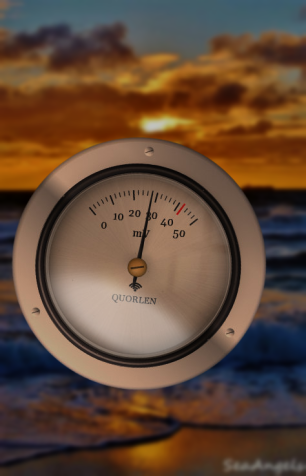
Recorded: 28,mV
